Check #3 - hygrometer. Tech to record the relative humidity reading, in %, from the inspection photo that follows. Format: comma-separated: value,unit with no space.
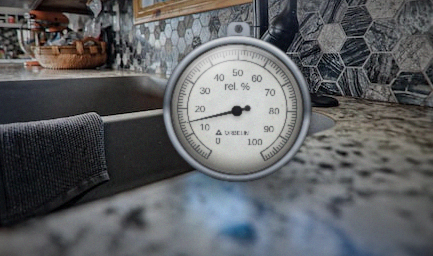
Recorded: 15,%
